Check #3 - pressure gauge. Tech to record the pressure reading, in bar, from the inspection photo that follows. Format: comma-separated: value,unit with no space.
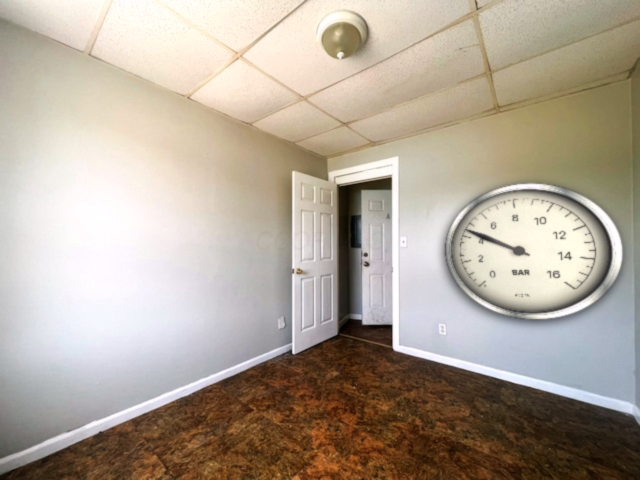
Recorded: 4.5,bar
